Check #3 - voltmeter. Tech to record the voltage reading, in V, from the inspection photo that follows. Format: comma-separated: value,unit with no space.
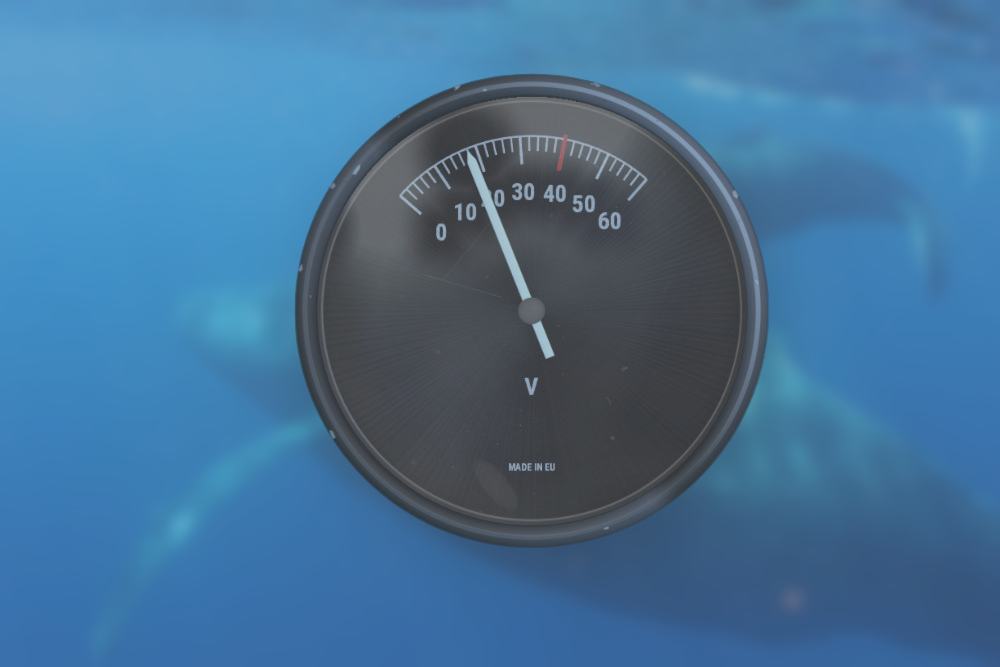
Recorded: 18,V
